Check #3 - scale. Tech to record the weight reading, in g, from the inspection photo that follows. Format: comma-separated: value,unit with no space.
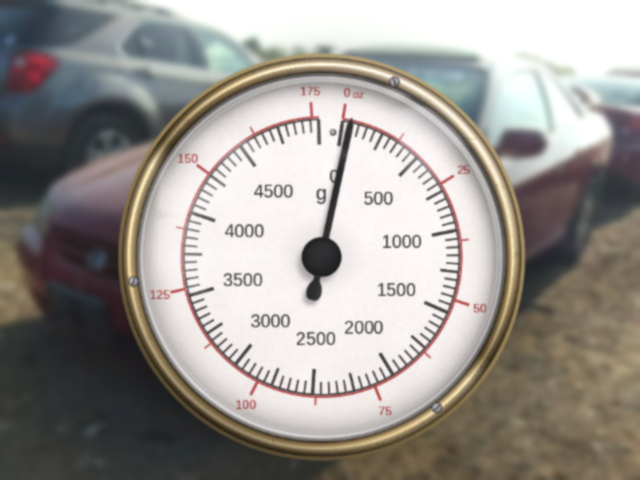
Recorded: 50,g
